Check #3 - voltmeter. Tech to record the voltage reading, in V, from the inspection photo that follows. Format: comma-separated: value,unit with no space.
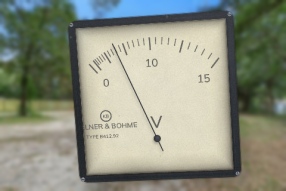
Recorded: 6.5,V
